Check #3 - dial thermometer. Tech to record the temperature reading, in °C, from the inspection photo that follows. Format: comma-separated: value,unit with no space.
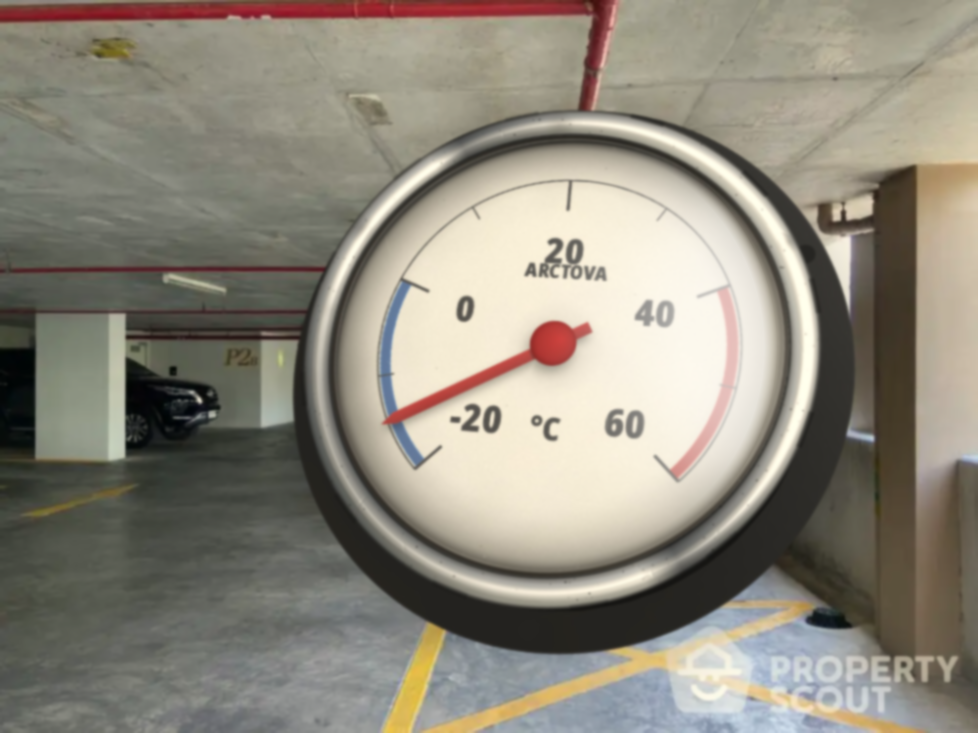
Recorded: -15,°C
